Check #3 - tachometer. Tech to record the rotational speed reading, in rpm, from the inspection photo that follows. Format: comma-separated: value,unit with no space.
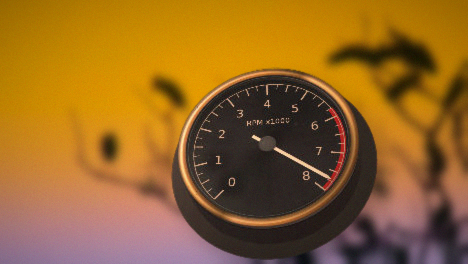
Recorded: 7750,rpm
